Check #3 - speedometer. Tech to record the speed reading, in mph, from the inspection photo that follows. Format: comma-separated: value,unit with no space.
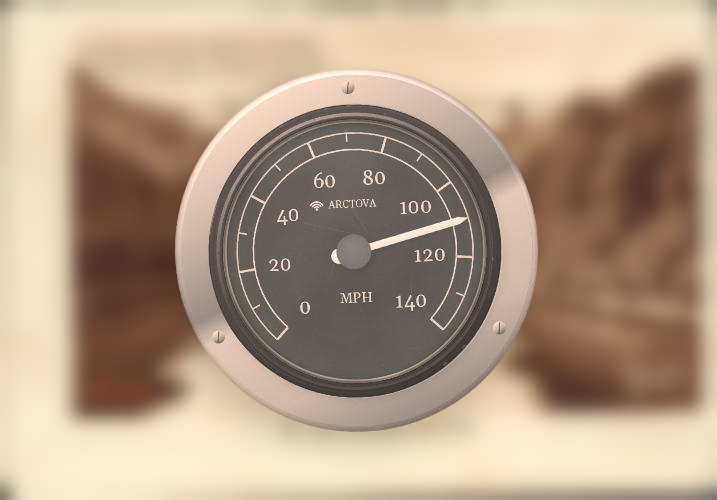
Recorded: 110,mph
